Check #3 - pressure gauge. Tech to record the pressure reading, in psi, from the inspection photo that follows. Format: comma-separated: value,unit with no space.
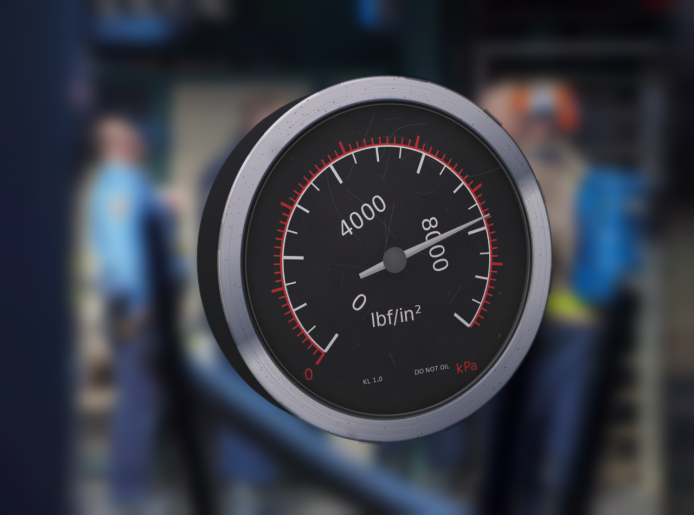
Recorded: 7750,psi
